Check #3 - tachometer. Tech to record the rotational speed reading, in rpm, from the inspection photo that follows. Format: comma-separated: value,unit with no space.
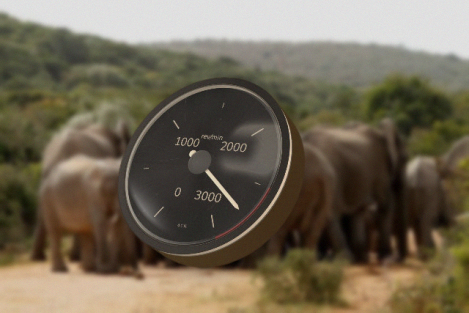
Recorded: 2750,rpm
